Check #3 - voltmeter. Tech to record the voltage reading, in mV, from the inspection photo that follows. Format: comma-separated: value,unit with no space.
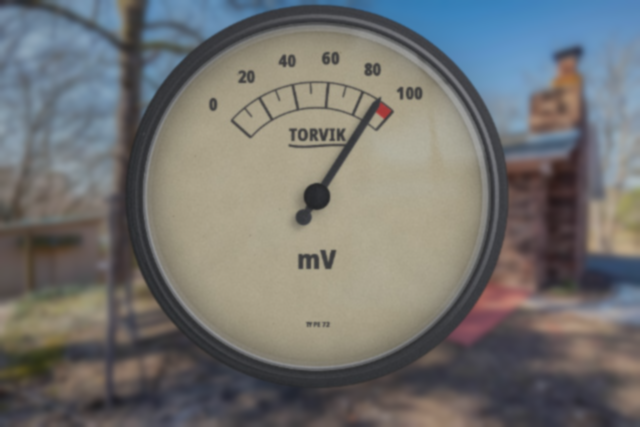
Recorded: 90,mV
